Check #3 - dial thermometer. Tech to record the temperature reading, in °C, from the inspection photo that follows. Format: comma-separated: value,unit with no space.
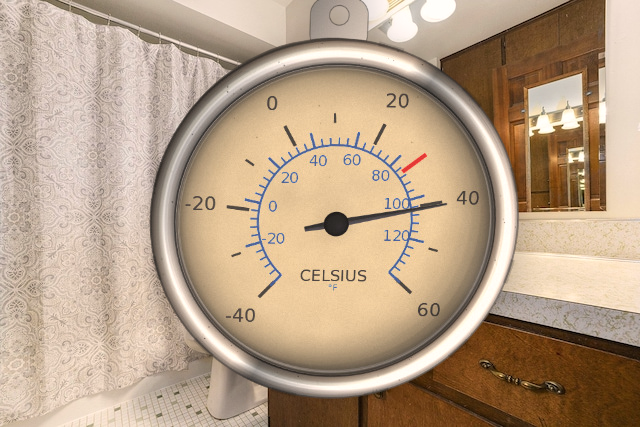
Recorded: 40,°C
